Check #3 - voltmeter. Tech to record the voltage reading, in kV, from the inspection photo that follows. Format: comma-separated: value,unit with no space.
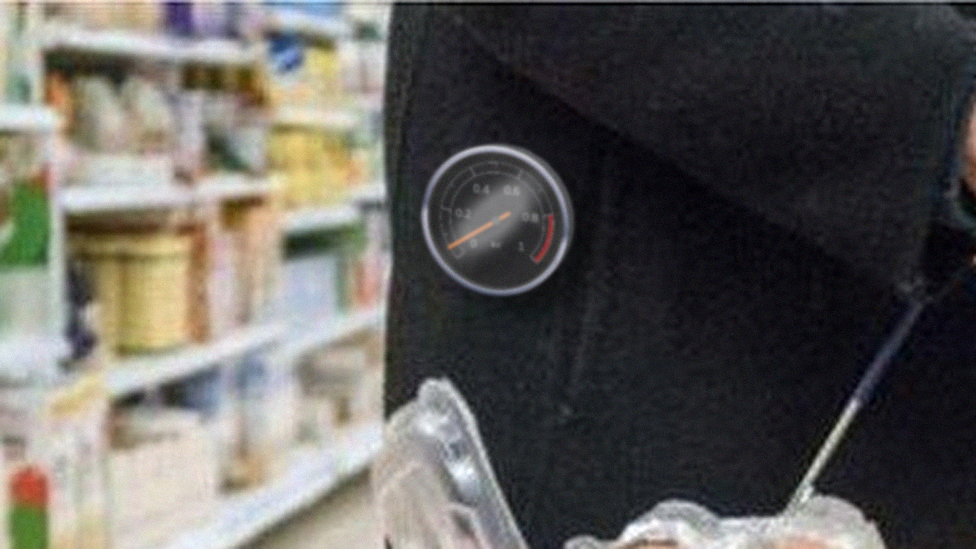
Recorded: 0.05,kV
